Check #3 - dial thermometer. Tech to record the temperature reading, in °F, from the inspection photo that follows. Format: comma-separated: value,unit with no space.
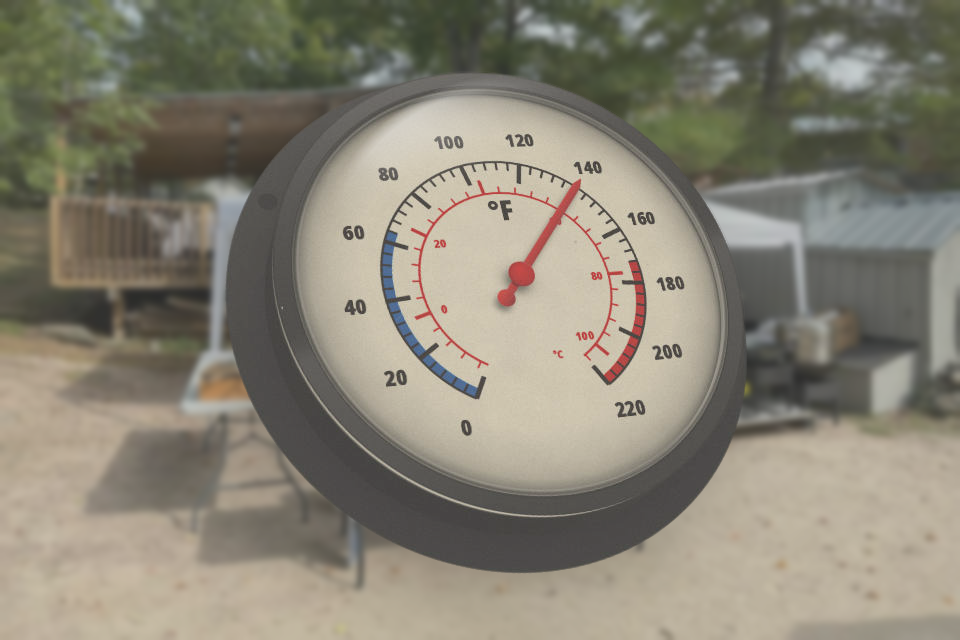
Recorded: 140,°F
